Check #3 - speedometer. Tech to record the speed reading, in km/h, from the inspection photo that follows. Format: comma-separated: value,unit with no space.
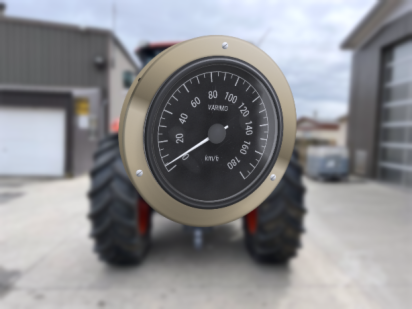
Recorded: 5,km/h
